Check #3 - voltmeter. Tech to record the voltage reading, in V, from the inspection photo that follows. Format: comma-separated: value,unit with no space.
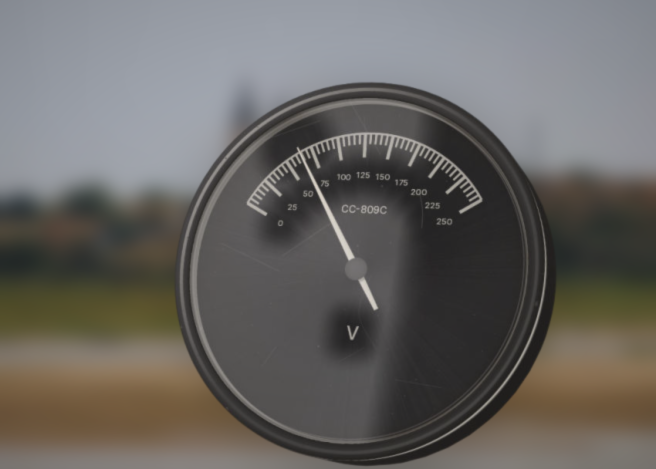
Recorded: 65,V
